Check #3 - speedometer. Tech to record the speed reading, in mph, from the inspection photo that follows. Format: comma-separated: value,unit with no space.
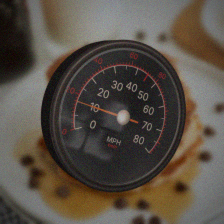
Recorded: 10,mph
